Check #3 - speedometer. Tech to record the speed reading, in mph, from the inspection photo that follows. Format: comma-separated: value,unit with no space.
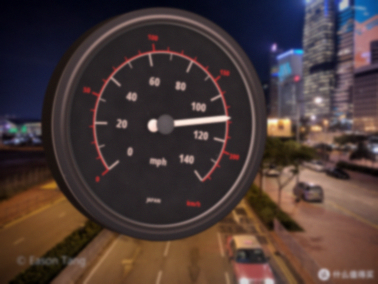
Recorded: 110,mph
